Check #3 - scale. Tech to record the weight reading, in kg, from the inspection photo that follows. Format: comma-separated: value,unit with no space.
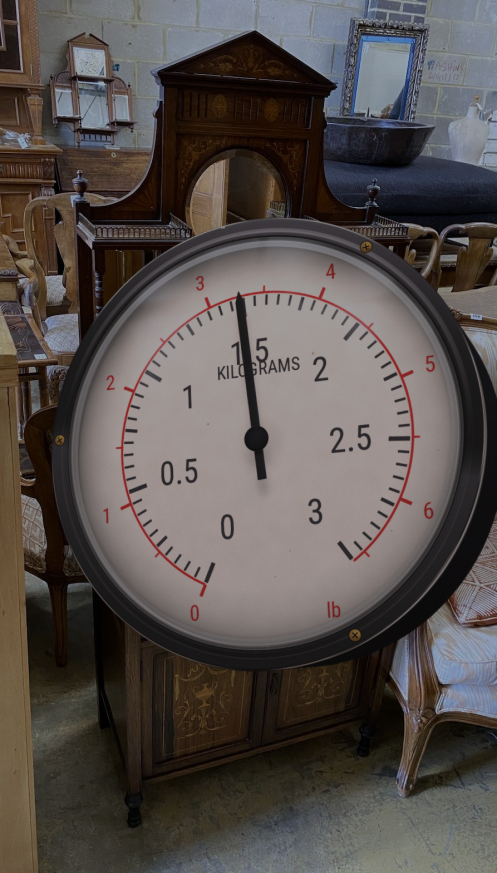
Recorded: 1.5,kg
